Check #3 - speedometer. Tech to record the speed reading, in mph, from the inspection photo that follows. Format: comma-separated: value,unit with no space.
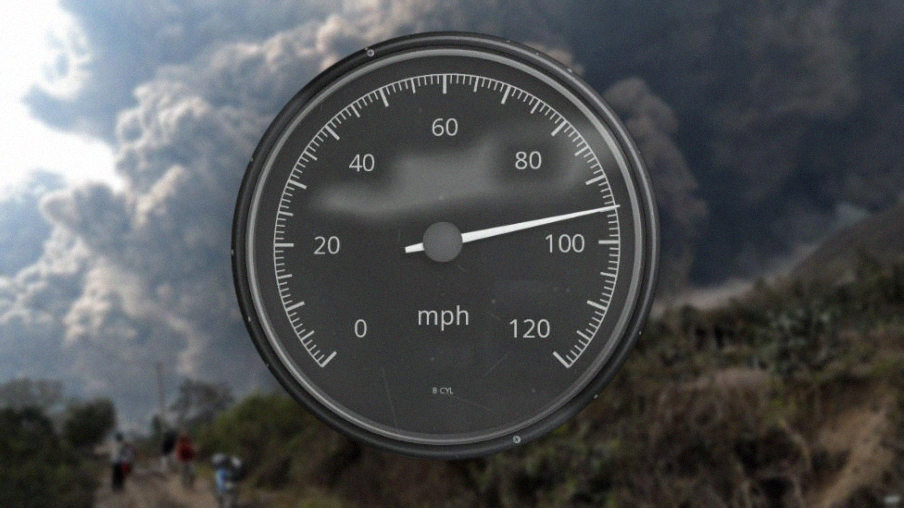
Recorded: 95,mph
